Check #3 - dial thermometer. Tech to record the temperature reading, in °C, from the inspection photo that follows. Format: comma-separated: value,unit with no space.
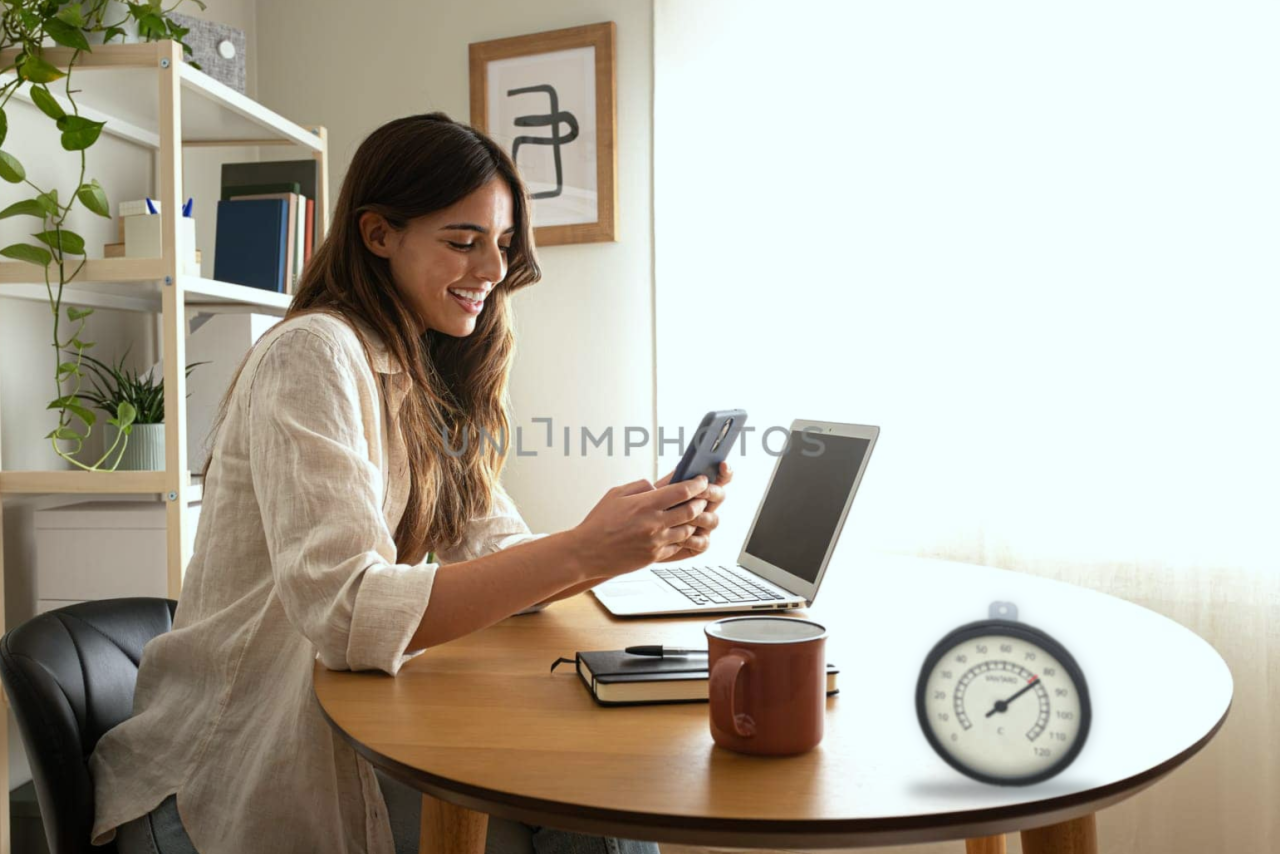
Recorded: 80,°C
